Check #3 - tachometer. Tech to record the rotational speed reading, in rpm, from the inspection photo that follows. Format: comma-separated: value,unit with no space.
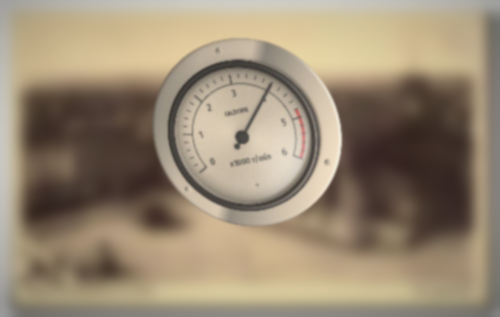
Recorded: 4000,rpm
